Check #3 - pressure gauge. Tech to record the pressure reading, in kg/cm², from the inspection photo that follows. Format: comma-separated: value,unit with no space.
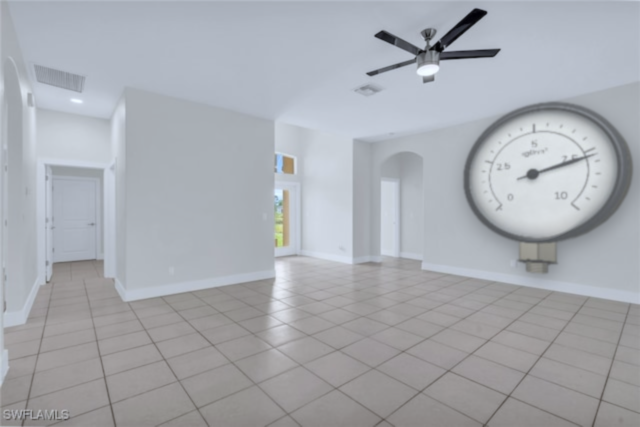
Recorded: 7.75,kg/cm²
